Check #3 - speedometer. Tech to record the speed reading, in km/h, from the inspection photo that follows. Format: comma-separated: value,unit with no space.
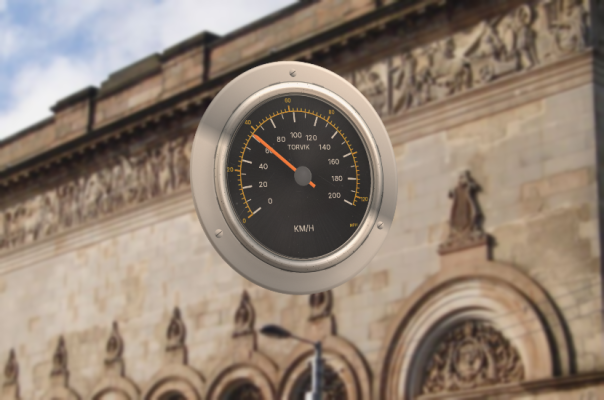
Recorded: 60,km/h
